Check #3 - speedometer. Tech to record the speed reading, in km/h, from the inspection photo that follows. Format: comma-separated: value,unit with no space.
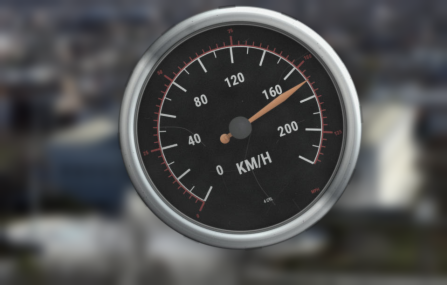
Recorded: 170,km/h
